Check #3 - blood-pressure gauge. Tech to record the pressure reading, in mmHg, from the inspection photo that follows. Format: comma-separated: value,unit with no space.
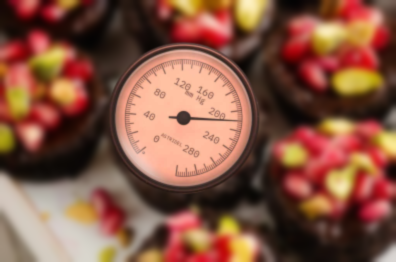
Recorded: 210,mmHg
